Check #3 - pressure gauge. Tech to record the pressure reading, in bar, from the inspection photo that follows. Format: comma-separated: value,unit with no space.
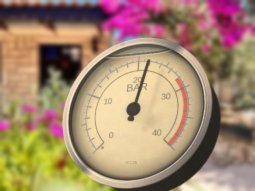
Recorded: 22,bar
